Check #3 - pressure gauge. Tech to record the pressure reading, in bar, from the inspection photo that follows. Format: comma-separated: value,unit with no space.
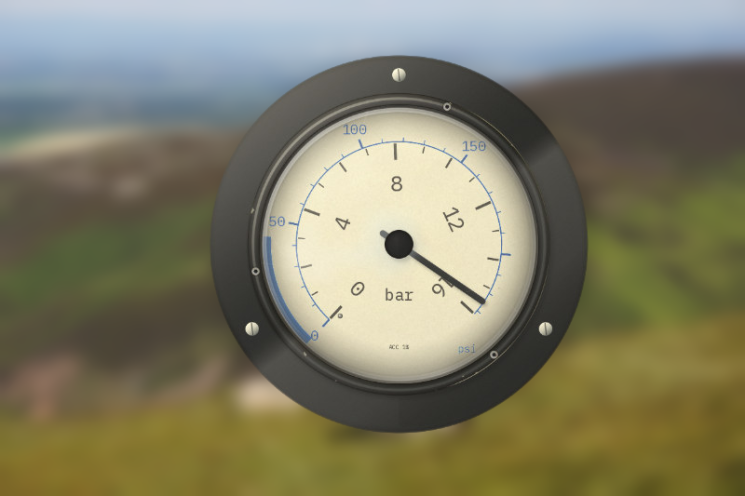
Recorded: 15.5,bar
